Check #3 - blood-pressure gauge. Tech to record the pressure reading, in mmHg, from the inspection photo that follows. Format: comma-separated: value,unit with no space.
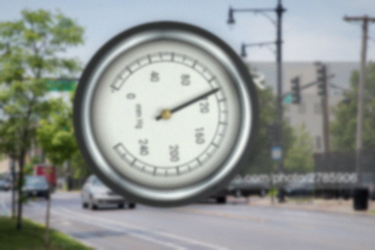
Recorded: 110,mmHg
